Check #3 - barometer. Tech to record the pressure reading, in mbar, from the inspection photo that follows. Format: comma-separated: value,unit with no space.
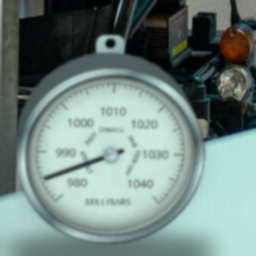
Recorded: 985,mbar
